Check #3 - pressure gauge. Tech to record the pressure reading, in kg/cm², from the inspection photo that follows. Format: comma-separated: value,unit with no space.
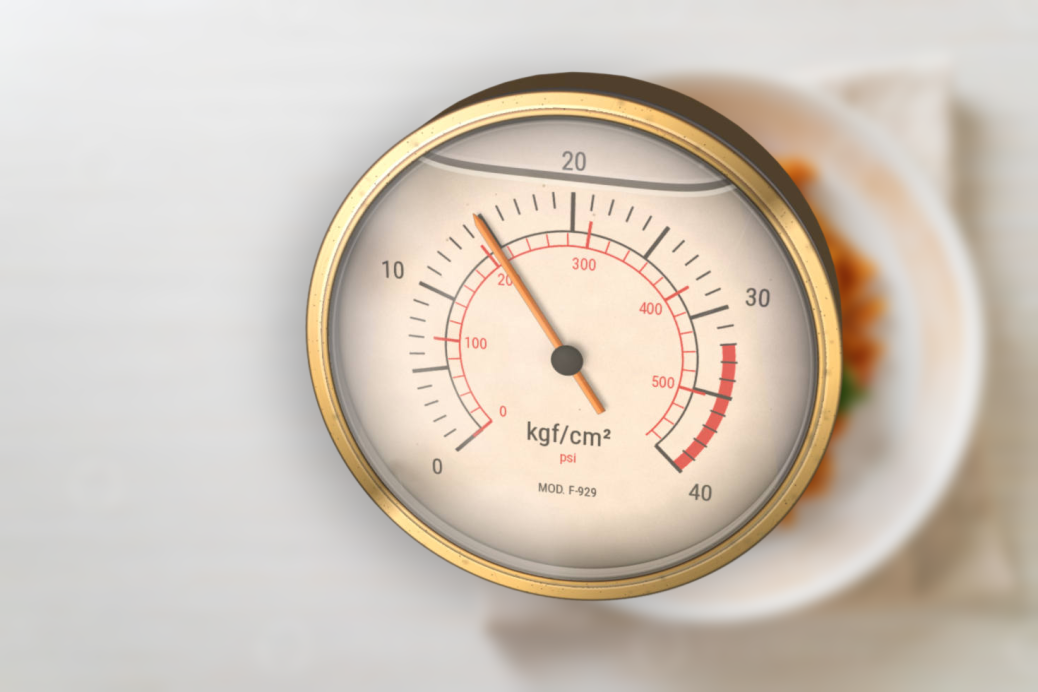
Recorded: 15,kg/cm²
